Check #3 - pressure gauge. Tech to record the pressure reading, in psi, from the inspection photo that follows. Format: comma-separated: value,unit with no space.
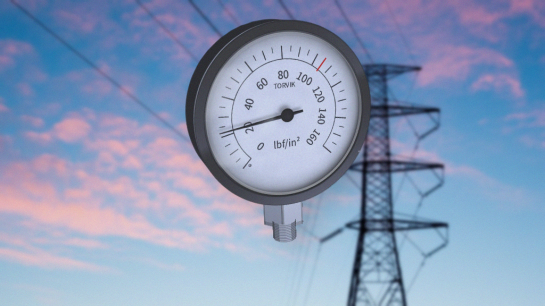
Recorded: 22.5,psi
